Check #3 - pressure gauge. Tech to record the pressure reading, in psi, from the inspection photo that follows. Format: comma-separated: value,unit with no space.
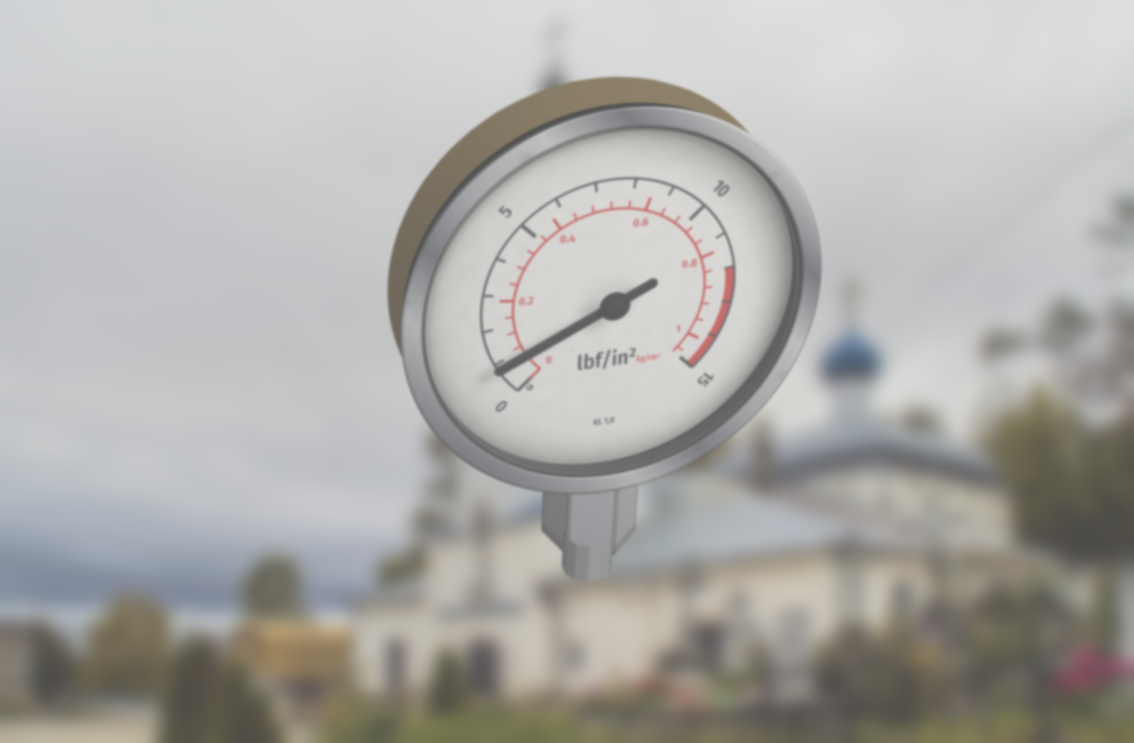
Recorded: 1,psi
